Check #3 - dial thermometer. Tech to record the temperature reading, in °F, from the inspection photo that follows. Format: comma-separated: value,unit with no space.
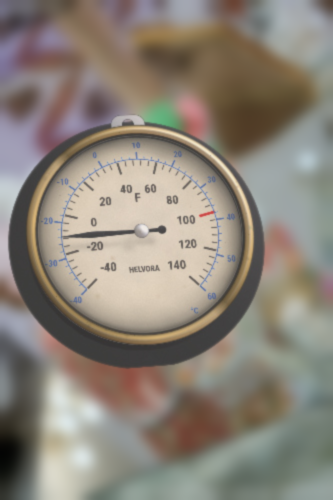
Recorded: -12,°F
